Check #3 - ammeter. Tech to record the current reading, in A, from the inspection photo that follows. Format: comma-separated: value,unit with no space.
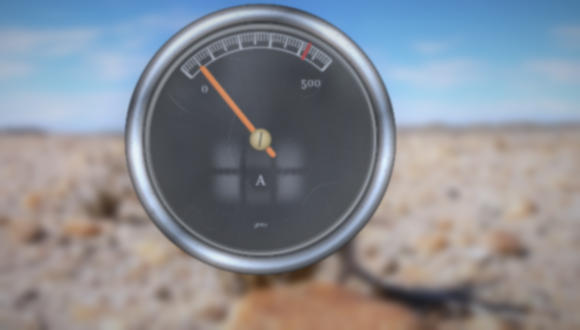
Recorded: 50,A
